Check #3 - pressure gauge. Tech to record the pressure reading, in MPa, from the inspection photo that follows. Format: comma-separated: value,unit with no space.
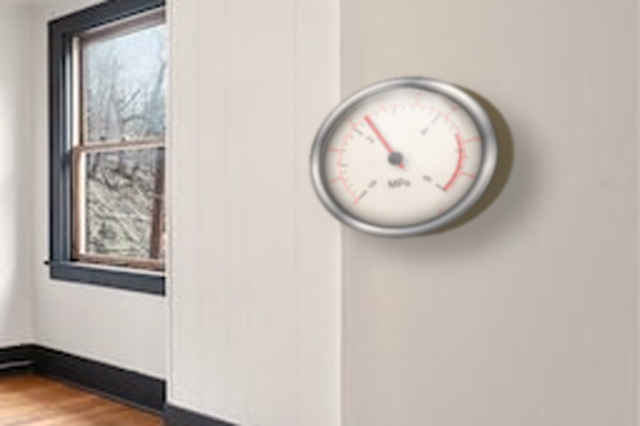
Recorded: 2.4,MPa
